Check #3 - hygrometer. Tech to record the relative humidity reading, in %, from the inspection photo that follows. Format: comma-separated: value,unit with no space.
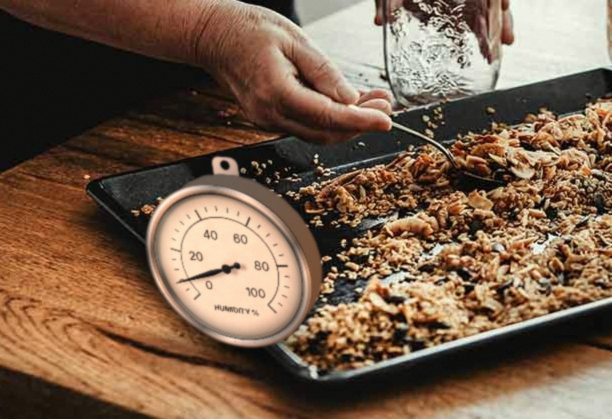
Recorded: 8,%
